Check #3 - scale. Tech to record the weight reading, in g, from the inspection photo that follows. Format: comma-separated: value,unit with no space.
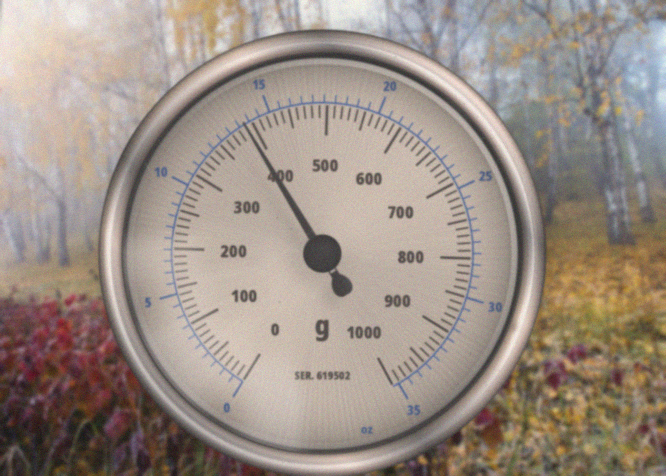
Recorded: 390,g
